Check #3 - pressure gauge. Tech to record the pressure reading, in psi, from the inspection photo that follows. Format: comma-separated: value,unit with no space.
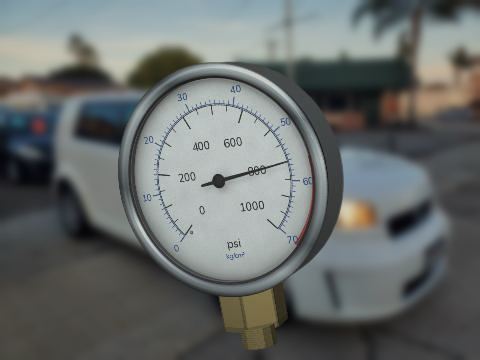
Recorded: 800,psi
